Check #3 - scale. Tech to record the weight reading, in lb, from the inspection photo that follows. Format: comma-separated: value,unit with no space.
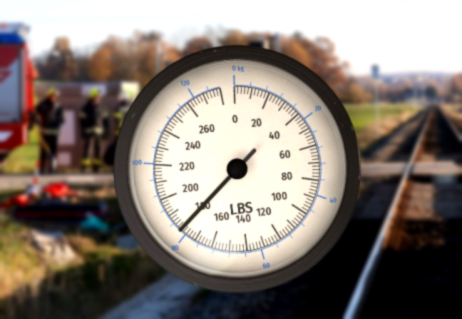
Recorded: 180,lb
